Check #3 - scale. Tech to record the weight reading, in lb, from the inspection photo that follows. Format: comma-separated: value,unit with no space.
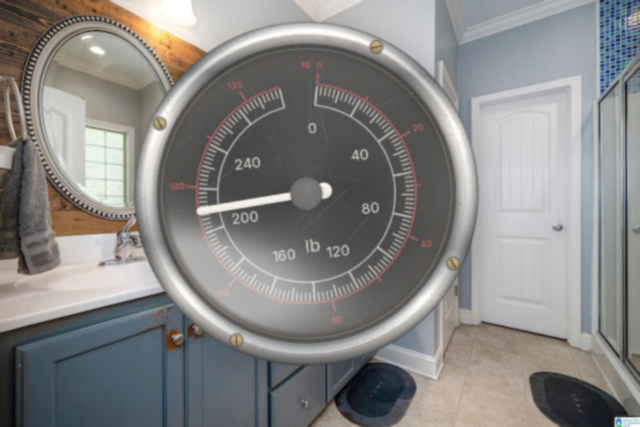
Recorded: 210,lb
